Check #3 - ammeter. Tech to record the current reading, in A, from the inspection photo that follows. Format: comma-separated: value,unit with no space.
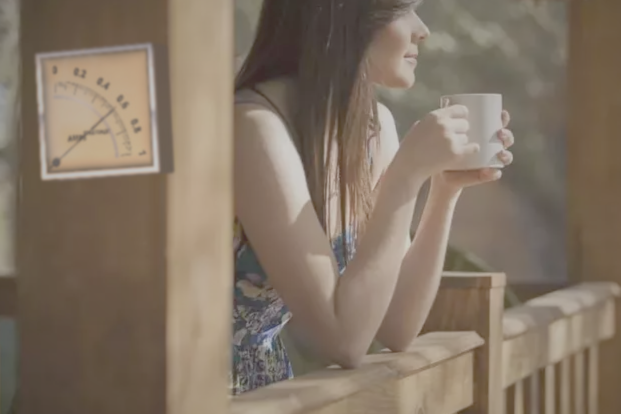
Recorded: 0.6,A
